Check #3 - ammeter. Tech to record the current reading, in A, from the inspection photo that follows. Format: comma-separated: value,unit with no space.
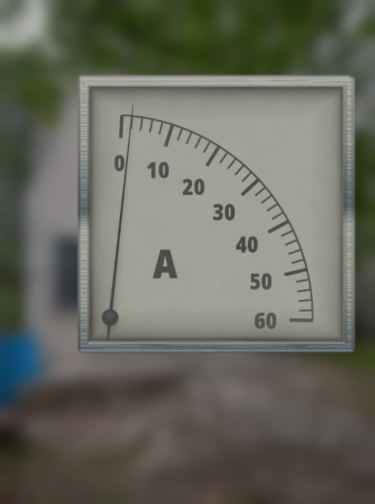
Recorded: 2,A
